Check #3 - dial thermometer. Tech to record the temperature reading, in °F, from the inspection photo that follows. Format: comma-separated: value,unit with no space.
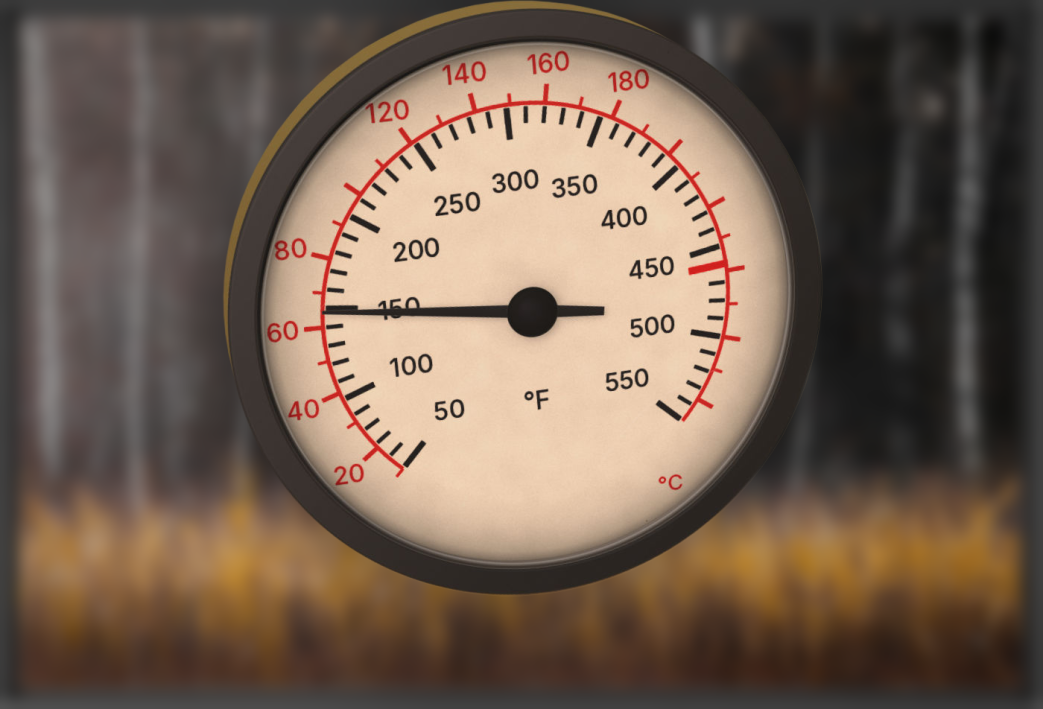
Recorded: 150,°F
